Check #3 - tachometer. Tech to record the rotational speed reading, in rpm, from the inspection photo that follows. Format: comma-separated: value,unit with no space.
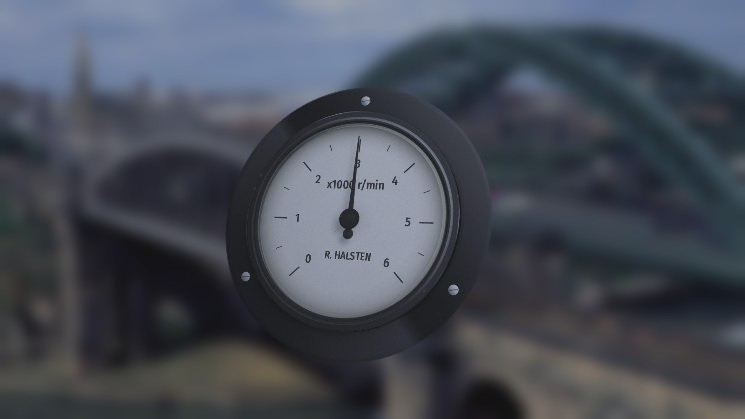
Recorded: 3000,rpm
